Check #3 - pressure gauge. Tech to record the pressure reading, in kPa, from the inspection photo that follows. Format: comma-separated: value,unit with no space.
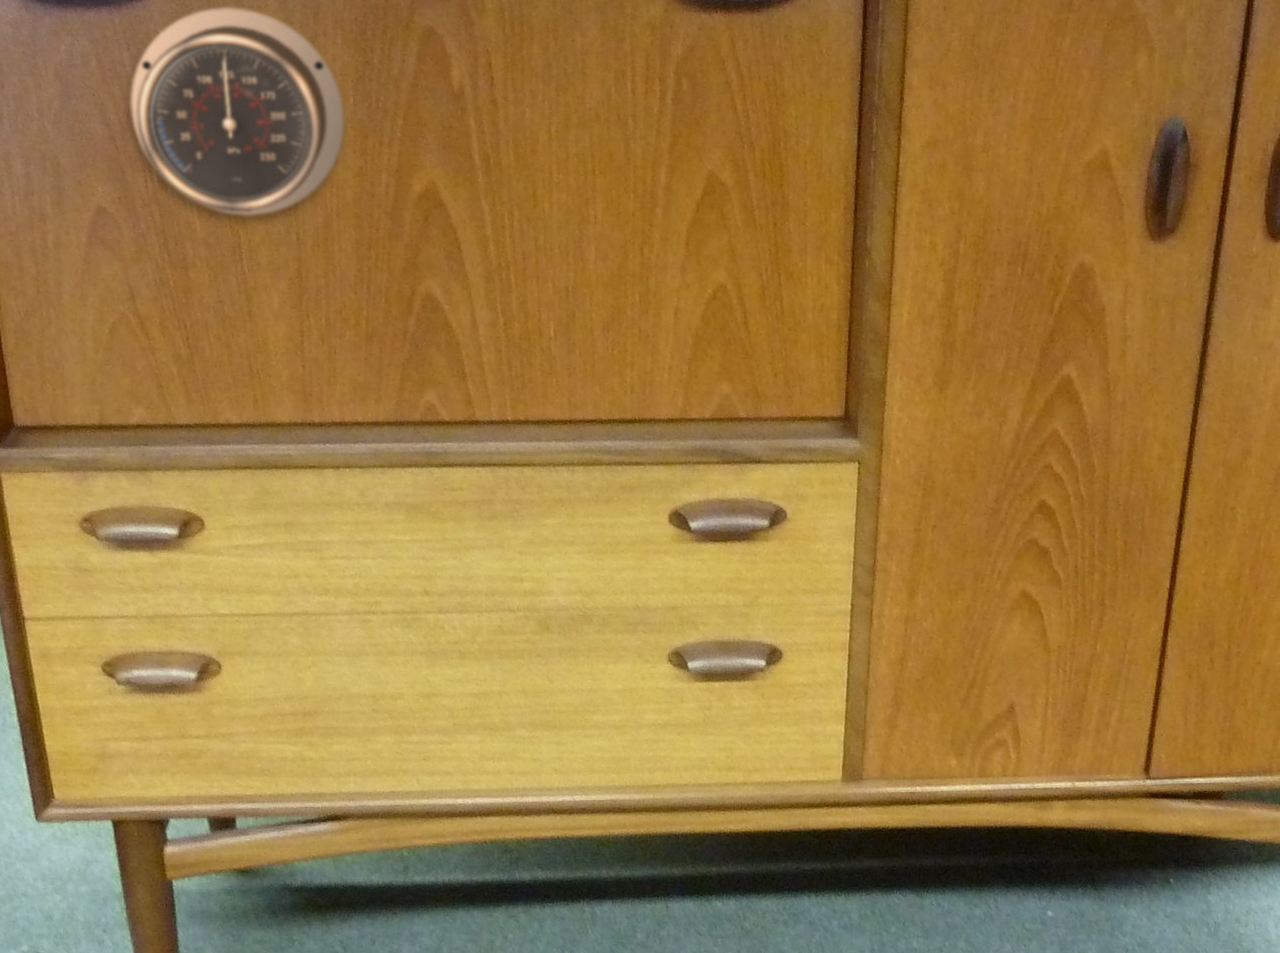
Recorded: 125,kPa
